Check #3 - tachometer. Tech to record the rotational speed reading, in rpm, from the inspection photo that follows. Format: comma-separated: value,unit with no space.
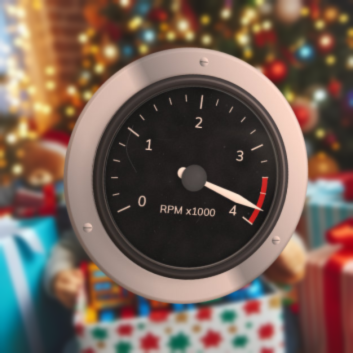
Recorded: 3800,rpm
